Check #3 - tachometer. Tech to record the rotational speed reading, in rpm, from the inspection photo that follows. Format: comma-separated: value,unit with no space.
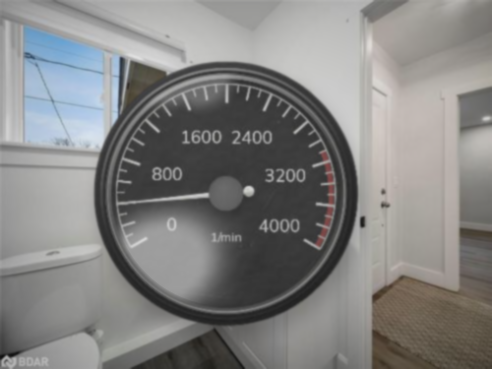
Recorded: 400,rpm
